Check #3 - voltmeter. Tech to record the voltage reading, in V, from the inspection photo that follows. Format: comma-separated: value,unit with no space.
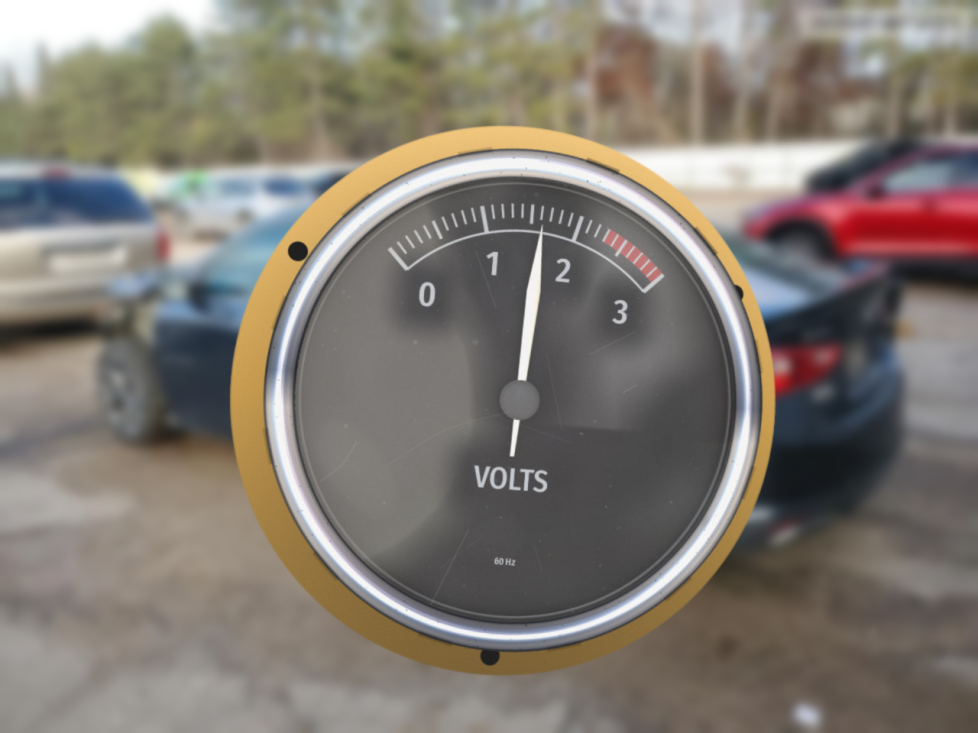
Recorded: 1.6,V
